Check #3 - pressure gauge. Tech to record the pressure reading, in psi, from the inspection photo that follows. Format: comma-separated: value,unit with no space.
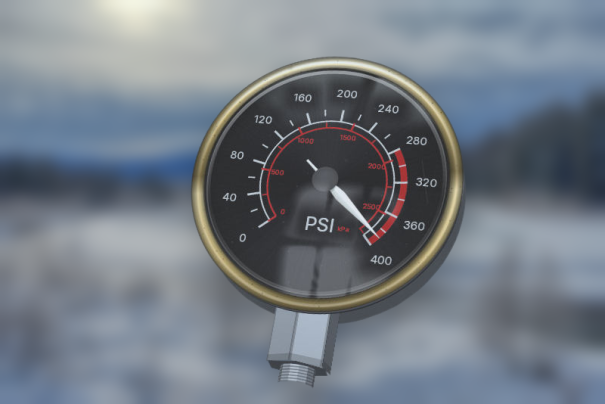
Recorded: 390,psi
